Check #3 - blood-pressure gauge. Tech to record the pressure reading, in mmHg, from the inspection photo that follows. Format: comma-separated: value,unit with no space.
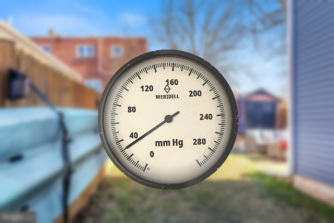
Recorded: 30,mmHg
